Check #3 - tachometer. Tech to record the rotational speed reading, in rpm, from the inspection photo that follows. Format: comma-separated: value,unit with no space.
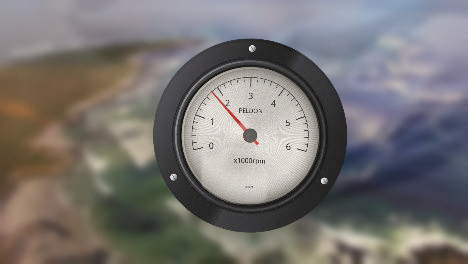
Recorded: 1800,rpm
